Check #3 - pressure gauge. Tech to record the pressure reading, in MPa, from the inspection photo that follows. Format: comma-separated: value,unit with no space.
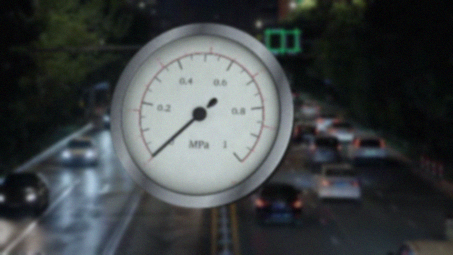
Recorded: 0,MPa
